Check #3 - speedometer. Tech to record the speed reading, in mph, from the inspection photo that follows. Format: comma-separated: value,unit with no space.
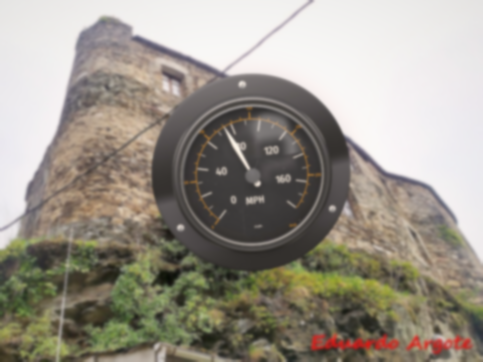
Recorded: 75,mph
